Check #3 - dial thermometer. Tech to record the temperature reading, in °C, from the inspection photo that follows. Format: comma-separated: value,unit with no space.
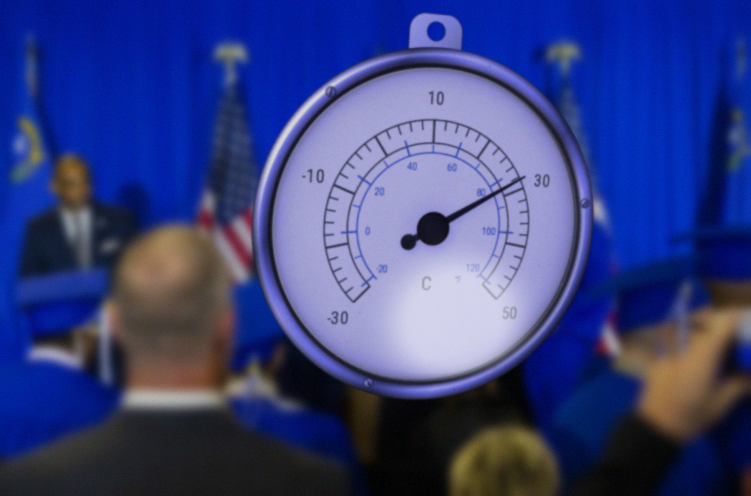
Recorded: 28,°C
